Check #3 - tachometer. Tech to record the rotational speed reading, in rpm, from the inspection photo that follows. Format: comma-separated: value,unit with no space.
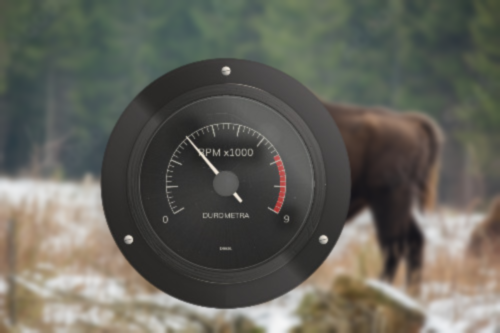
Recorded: 3000,rpm
